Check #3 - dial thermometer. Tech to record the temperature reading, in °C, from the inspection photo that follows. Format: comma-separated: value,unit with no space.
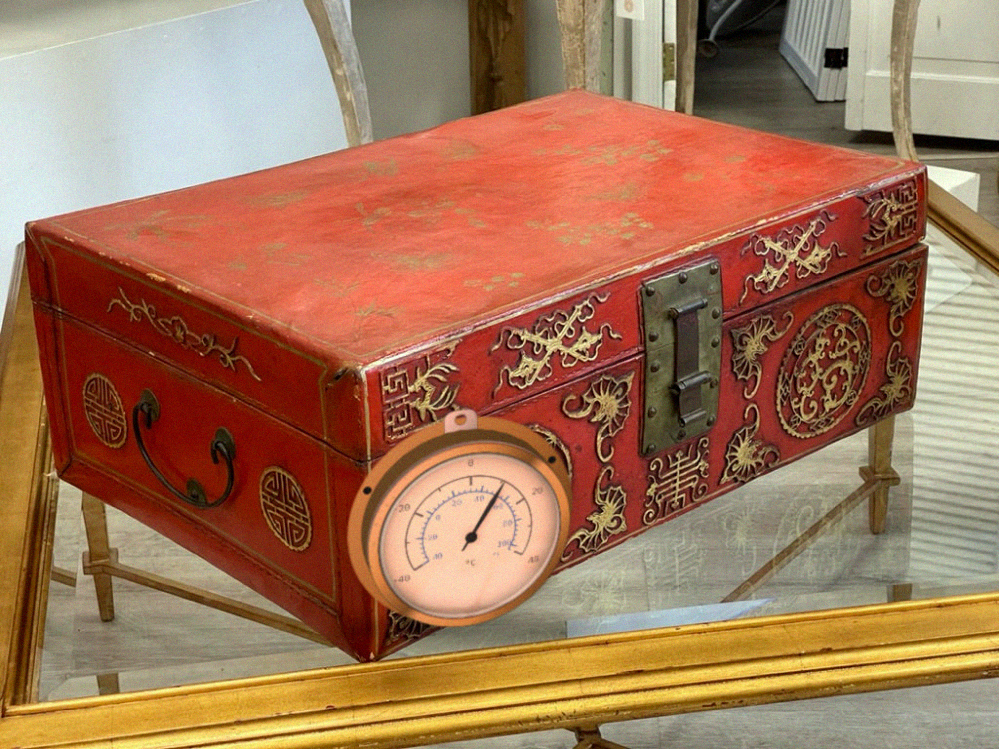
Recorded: 10,°C
